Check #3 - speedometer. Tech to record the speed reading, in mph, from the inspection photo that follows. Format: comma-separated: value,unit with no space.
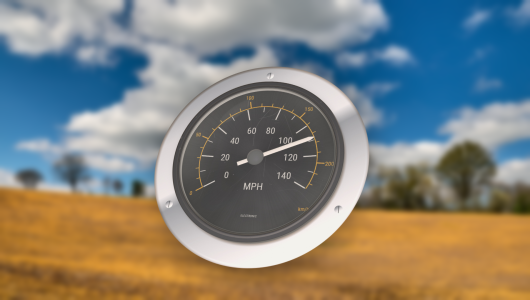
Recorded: 110,mph
